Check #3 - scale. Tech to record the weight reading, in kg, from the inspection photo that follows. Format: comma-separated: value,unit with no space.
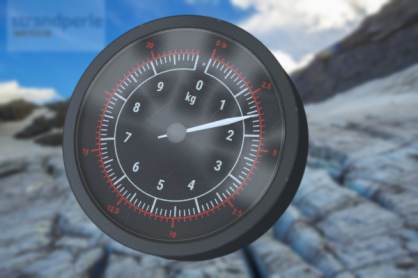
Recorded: 1.6,kg
